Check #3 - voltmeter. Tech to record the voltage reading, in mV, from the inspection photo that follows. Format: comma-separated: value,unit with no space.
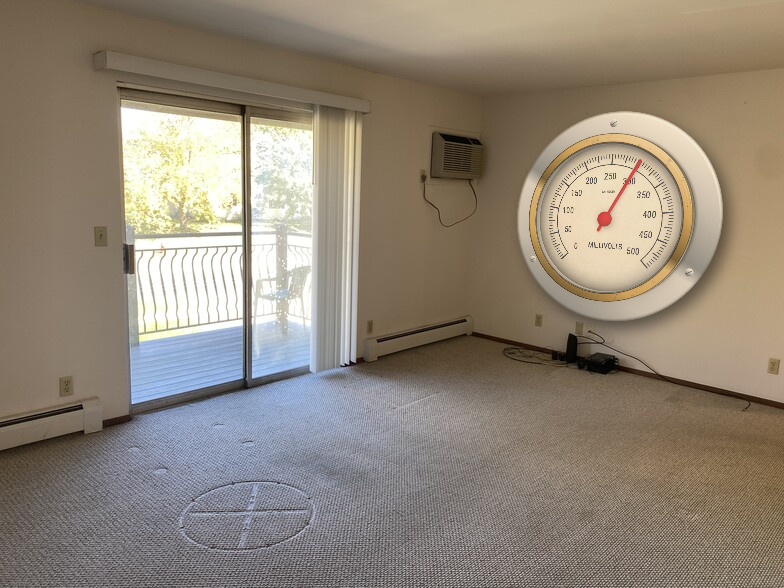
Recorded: 300,mV
